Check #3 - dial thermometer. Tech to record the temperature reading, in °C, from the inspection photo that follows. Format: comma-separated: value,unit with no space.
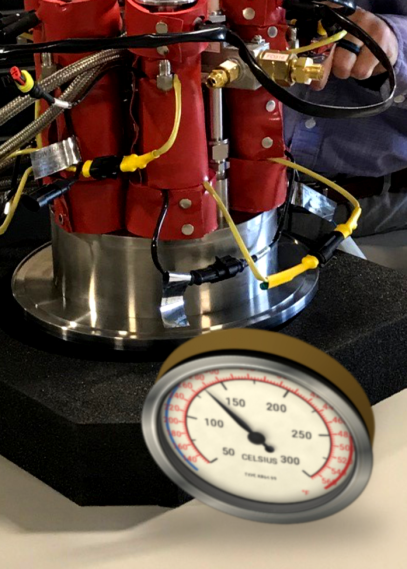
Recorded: 137.5,°C
